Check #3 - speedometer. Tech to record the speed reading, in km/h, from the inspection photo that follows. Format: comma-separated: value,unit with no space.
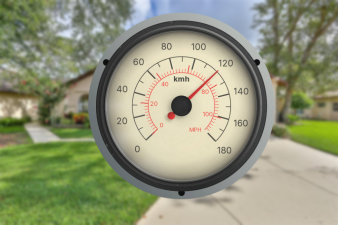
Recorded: 120,km/h
